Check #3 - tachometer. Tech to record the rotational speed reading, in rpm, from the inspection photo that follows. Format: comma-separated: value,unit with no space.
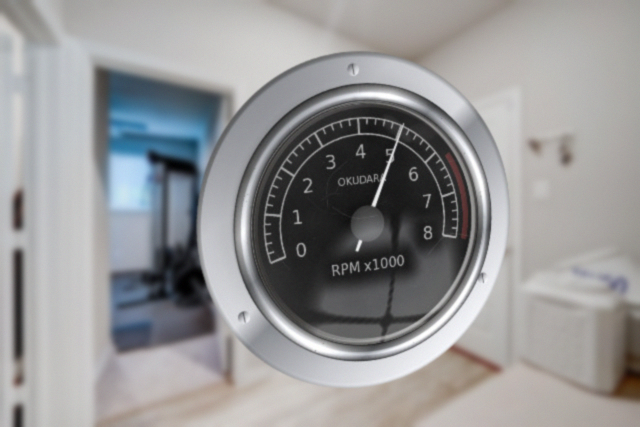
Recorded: 5000,rpm
